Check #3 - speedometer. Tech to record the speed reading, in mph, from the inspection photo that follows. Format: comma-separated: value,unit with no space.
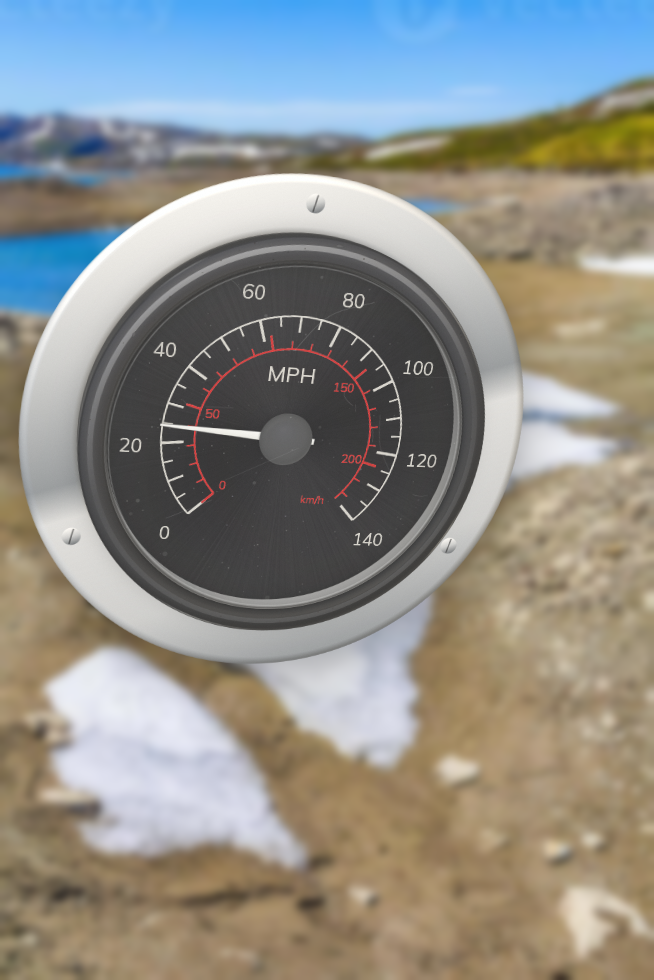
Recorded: 25,mph
